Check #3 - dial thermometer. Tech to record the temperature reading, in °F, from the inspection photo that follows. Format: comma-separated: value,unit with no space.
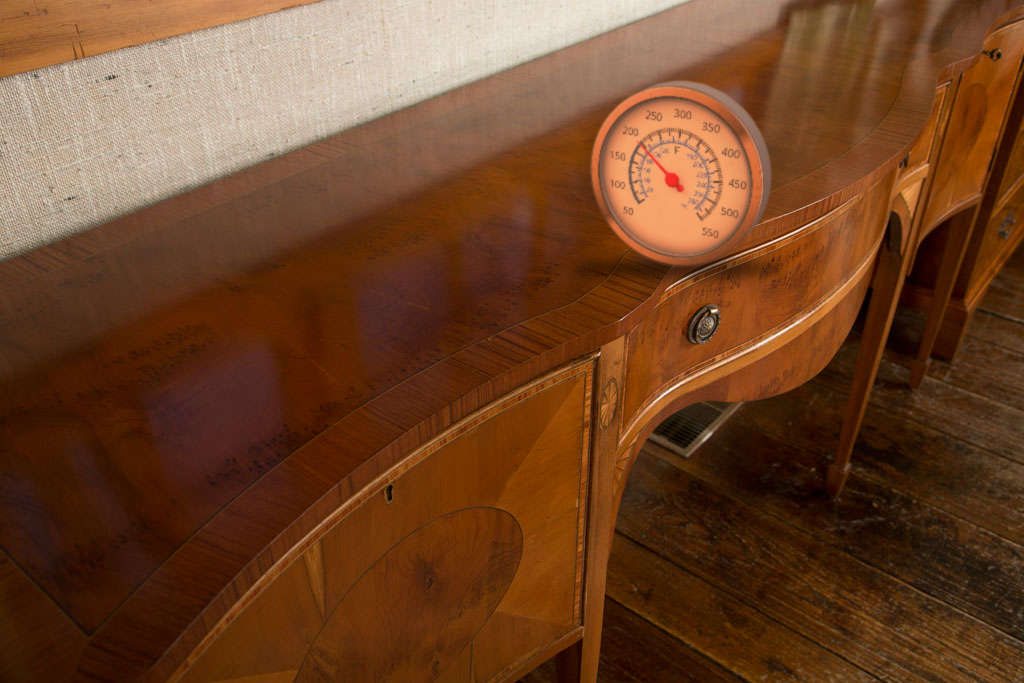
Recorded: 200,°F
